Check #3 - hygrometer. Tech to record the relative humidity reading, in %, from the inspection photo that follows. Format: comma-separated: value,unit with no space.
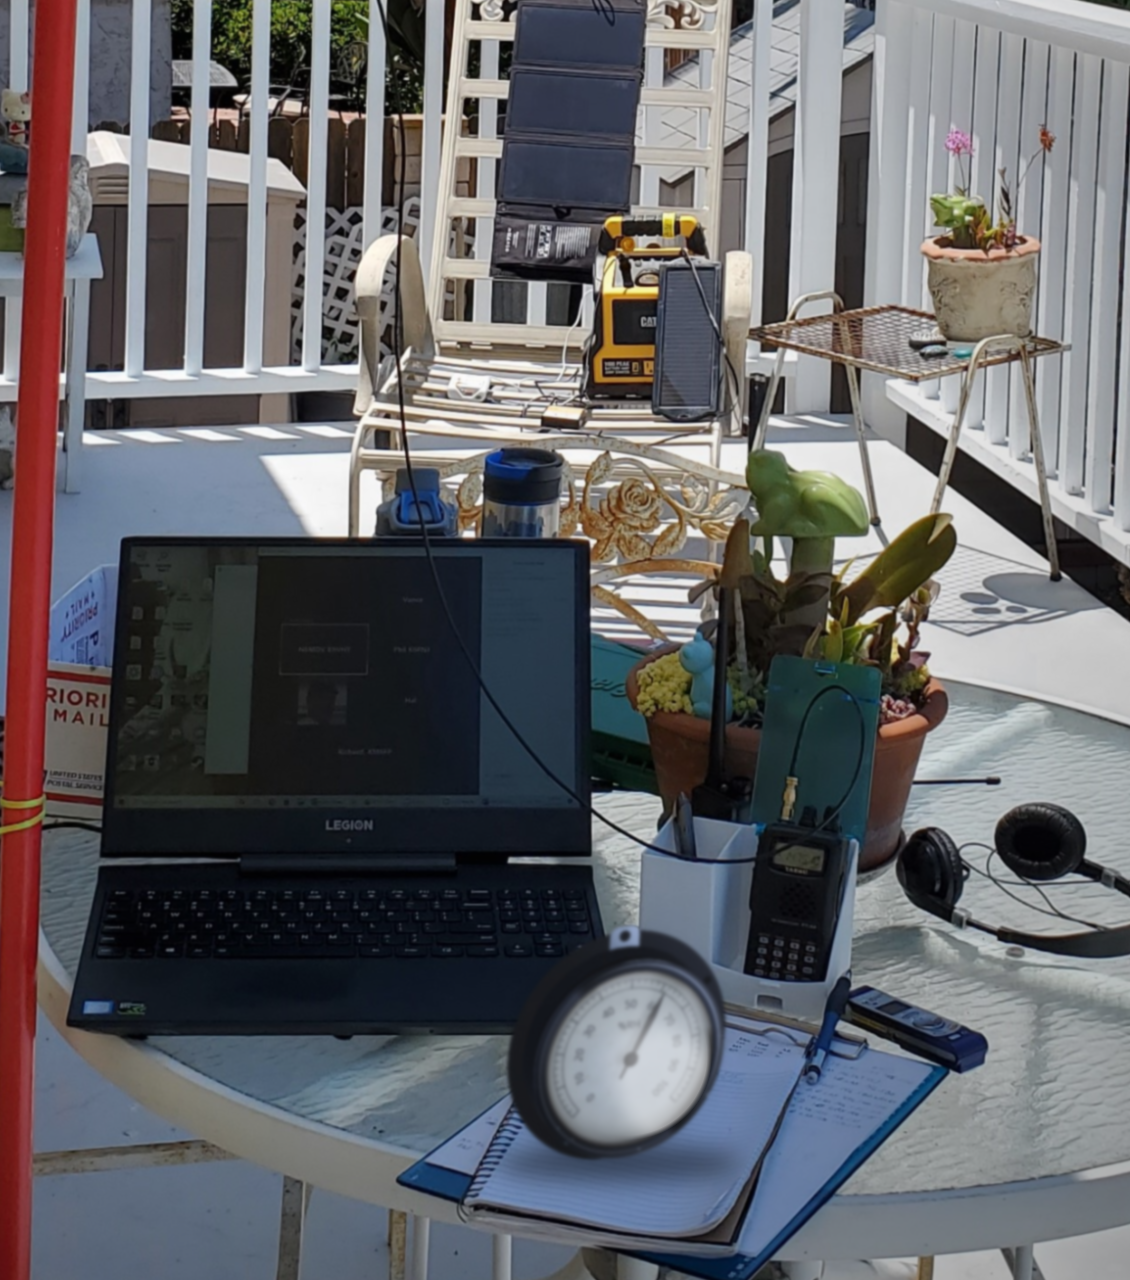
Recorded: 60,%
